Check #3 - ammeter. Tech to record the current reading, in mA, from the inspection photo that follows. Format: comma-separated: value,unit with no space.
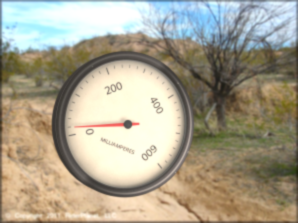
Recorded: 20,mA
